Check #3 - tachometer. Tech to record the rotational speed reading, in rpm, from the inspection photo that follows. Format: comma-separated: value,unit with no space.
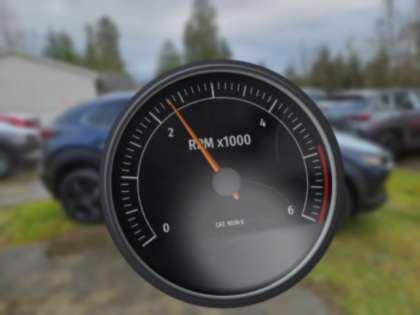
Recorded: 2300,rpm
